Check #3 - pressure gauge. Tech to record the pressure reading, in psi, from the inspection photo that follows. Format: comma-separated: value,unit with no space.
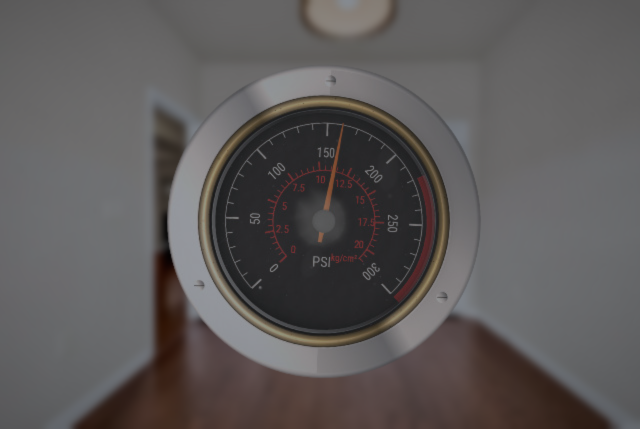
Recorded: 160,psi
